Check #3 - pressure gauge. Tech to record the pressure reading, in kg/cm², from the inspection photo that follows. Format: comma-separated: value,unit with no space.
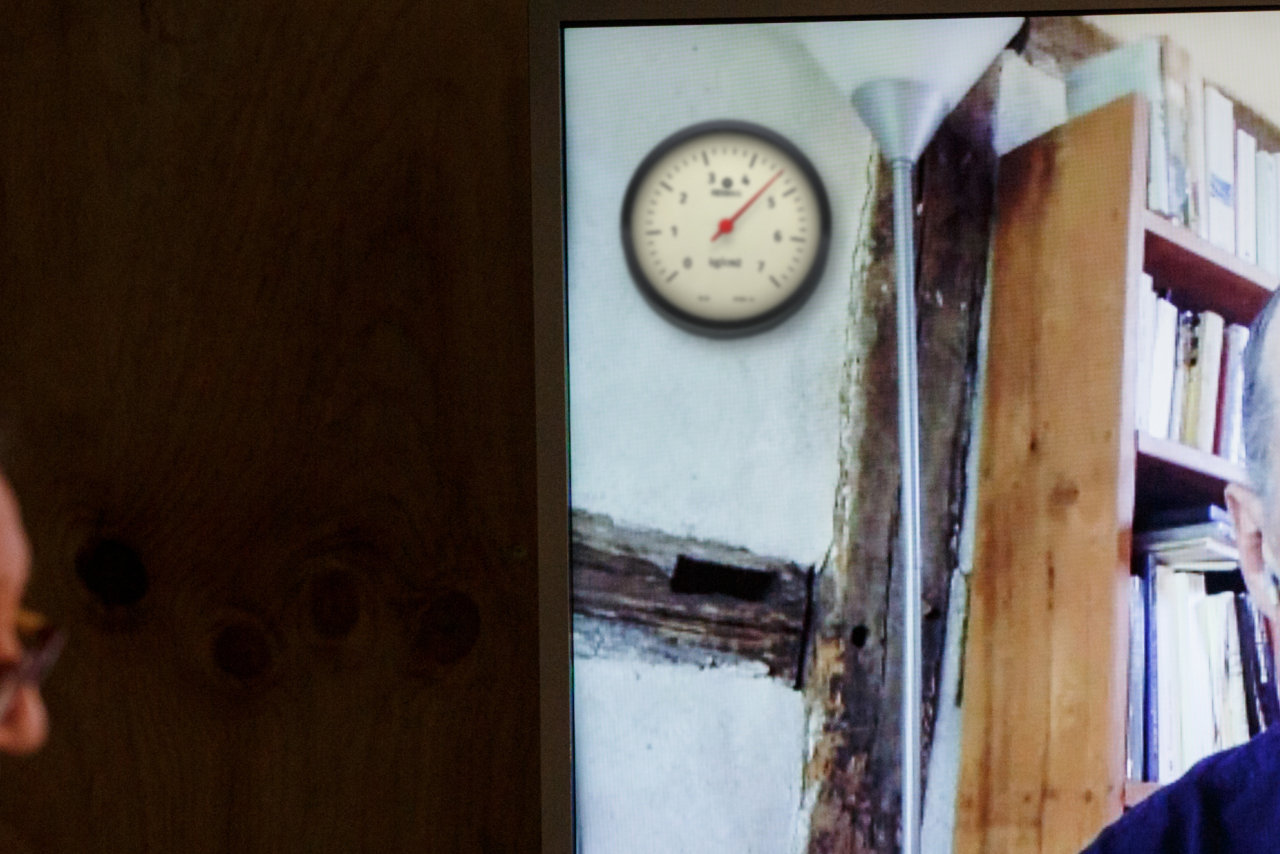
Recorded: 4.6,kg/cm²
